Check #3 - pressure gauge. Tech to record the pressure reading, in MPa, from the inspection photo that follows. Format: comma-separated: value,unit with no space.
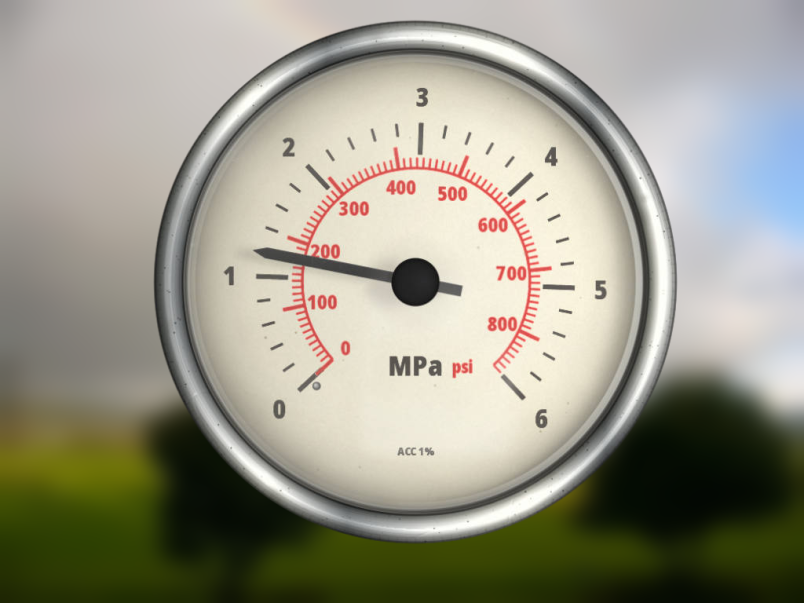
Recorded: 1.2,MPa
